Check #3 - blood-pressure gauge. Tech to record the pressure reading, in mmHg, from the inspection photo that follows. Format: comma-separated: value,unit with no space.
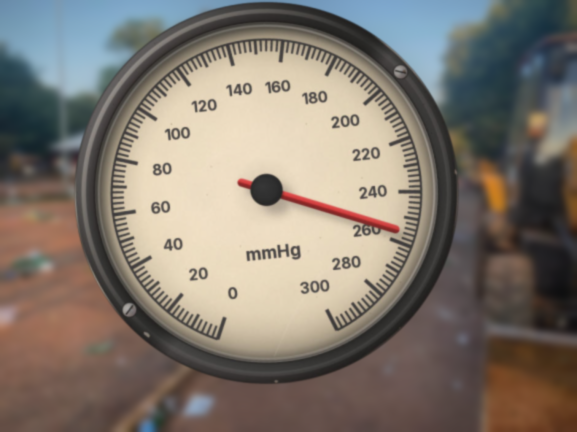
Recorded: 256,mmHg
